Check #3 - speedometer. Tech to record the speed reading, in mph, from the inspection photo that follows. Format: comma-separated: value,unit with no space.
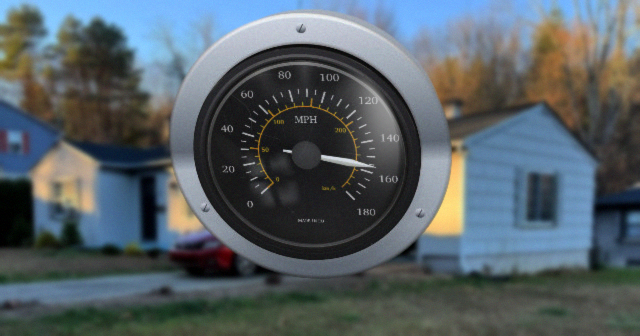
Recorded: 155,mph
